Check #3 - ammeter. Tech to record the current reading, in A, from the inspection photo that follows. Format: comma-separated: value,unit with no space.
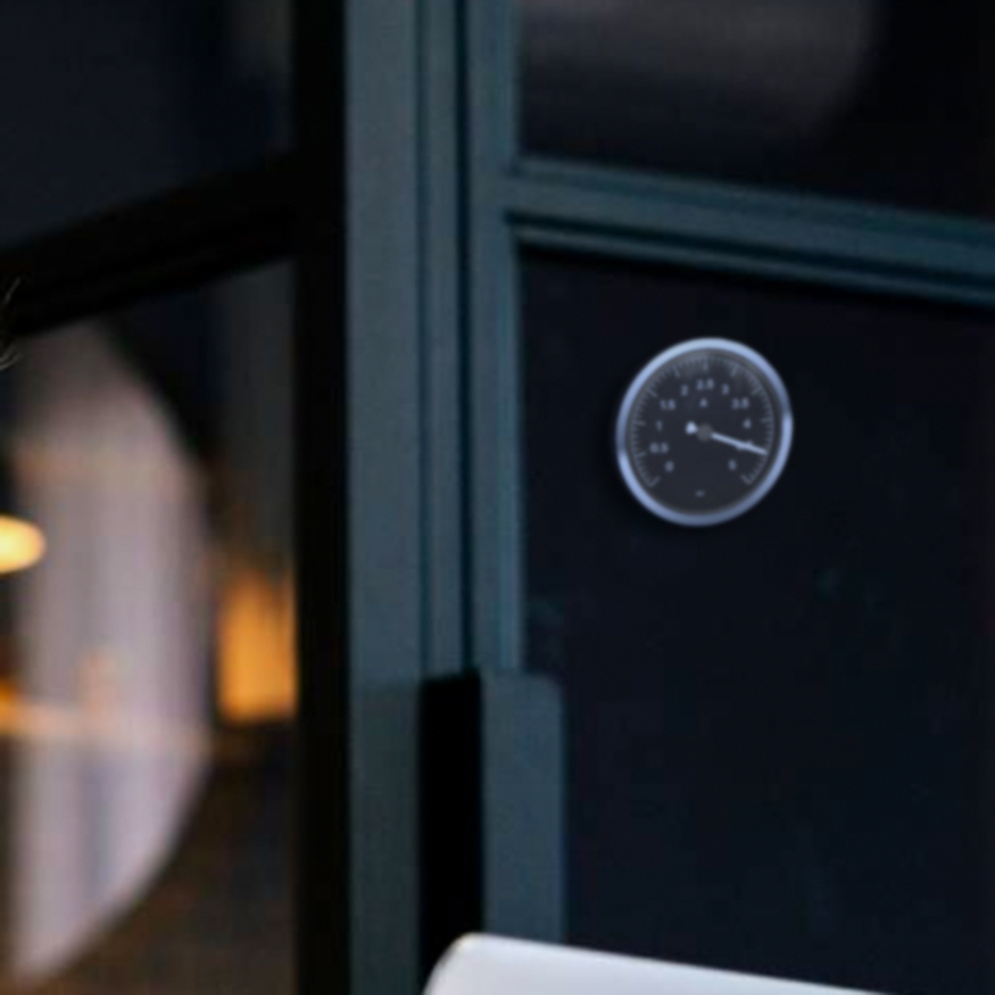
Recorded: 4.5,A
